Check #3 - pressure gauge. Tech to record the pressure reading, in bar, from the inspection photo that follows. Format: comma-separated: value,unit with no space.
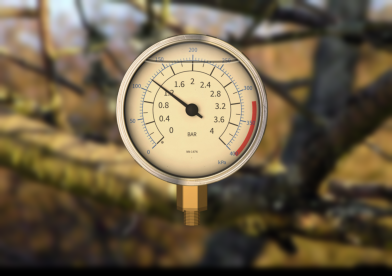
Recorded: 1.2,bar
